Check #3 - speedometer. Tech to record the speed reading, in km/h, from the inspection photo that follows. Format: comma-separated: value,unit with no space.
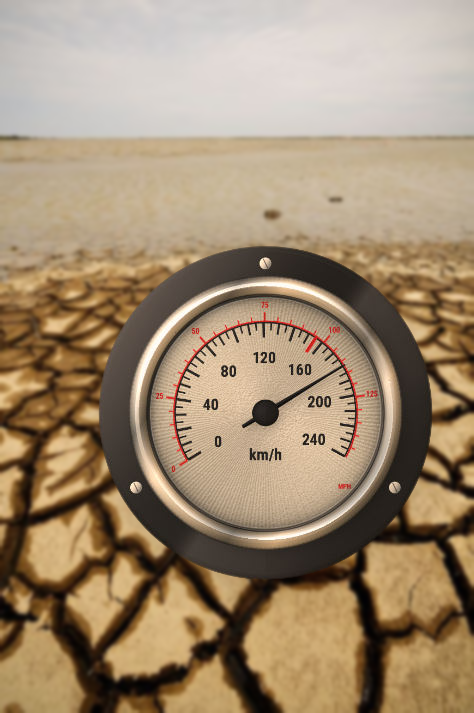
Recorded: 180,km/h
